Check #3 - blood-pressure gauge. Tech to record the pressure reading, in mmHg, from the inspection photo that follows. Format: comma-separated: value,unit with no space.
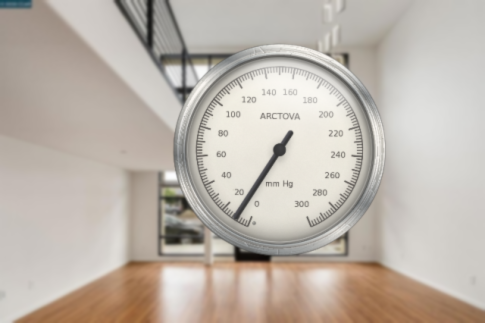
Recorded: 10,mmHg
